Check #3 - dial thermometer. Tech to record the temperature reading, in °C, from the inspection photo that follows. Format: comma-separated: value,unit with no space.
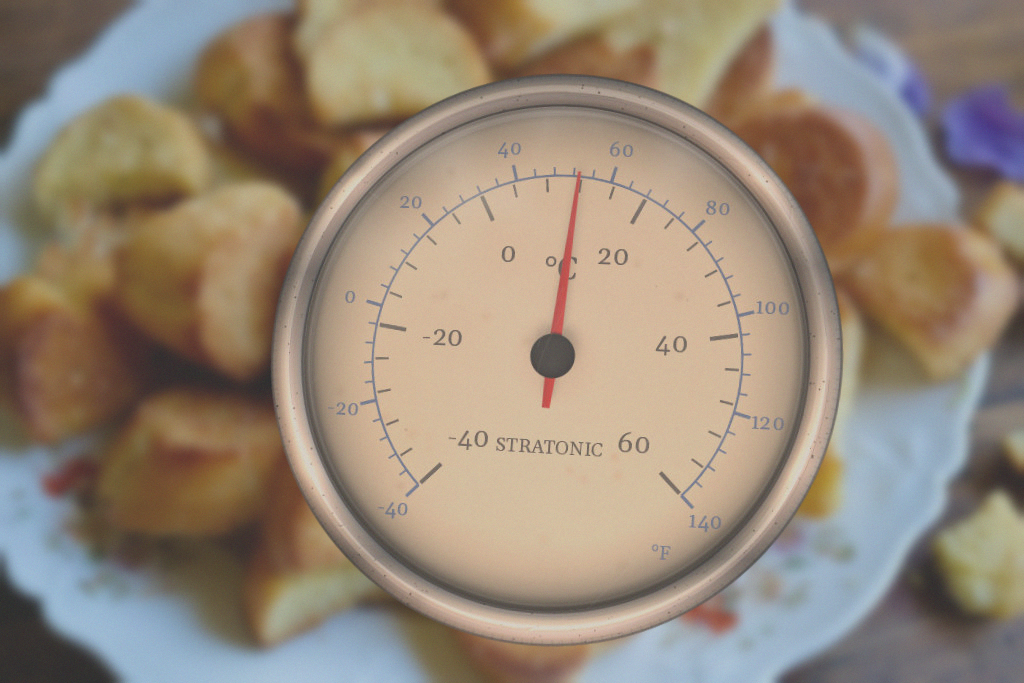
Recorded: 12,°C
